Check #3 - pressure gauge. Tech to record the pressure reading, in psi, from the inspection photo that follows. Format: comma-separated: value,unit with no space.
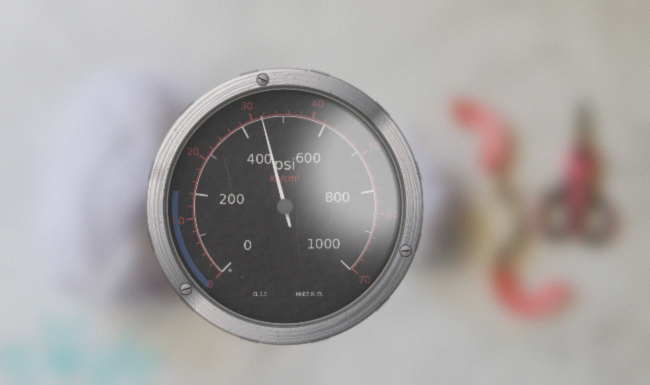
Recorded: 450,psi
